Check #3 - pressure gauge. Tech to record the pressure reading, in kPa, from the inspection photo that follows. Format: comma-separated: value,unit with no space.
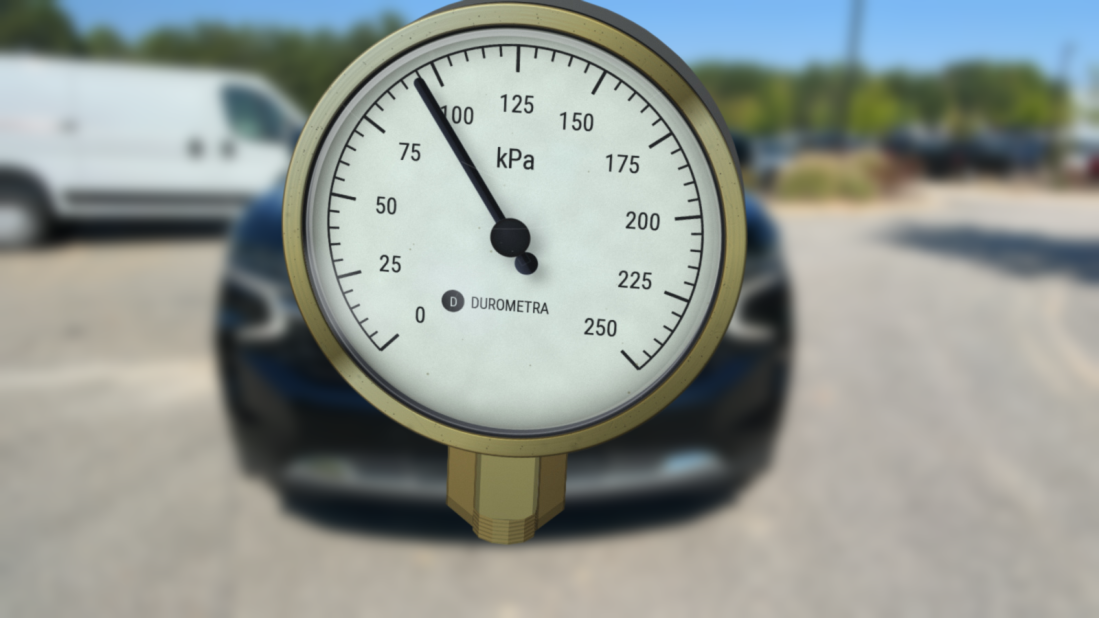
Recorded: 95,kPa
